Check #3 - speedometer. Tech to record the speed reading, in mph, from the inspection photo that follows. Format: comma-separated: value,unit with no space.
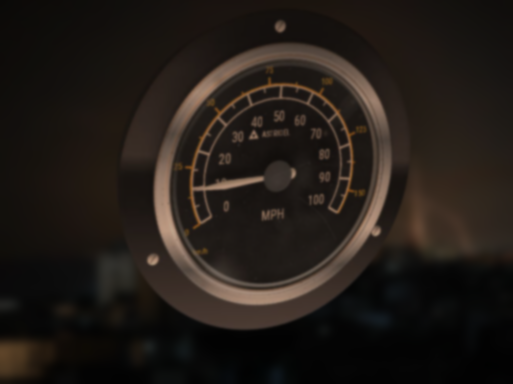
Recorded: 10,mph
